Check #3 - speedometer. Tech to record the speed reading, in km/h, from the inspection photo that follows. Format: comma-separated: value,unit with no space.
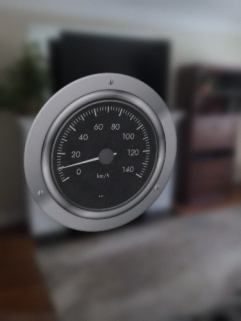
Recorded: 10,km/h
